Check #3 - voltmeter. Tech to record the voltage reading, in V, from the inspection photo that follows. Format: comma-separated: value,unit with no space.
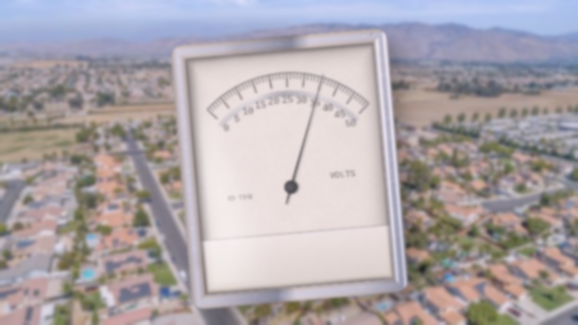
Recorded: 35,V
